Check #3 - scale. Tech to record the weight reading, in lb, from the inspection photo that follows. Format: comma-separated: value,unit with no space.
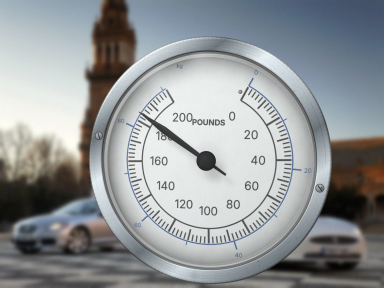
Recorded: 184,lb
